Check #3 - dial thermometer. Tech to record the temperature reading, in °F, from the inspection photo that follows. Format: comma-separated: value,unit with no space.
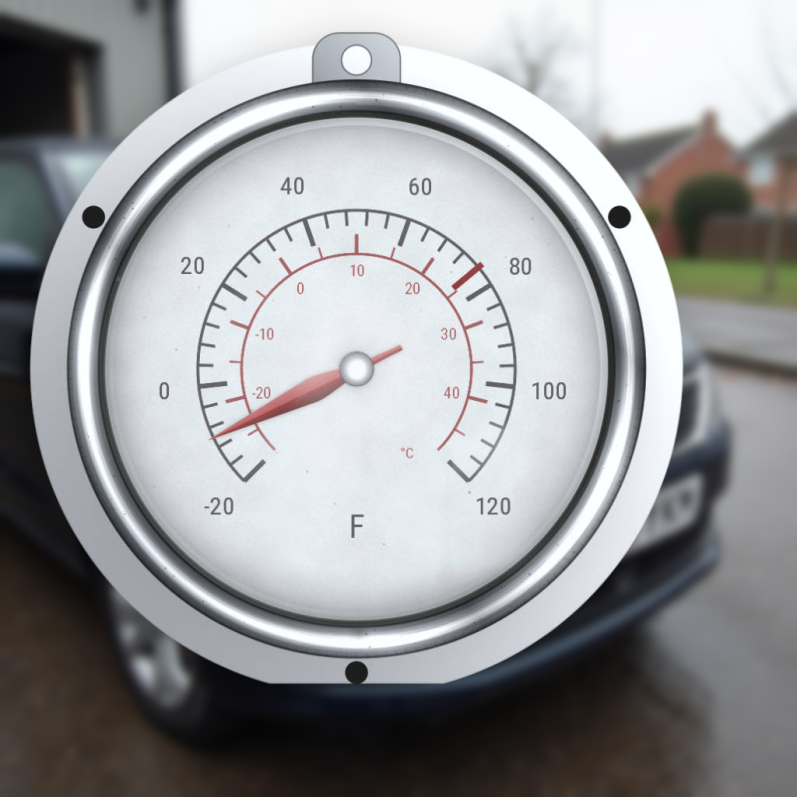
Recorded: -10,°F
